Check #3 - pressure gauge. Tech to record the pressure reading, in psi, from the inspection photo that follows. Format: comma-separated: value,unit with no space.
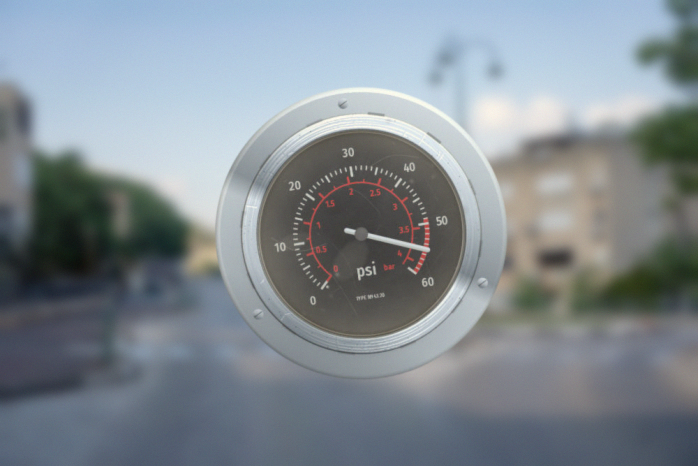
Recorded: 55,psi
